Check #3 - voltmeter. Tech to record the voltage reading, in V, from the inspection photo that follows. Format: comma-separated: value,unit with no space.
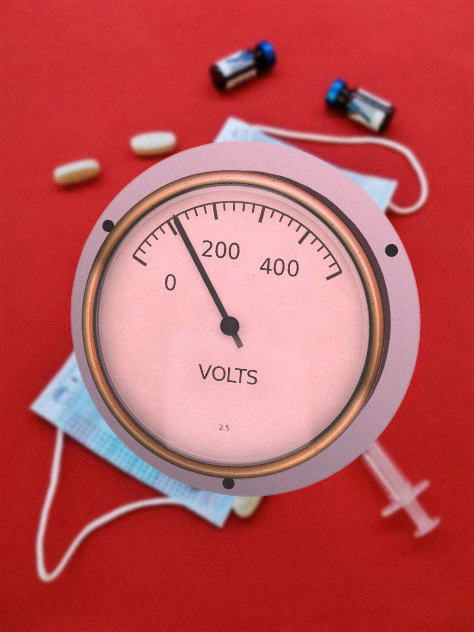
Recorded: 120,V
